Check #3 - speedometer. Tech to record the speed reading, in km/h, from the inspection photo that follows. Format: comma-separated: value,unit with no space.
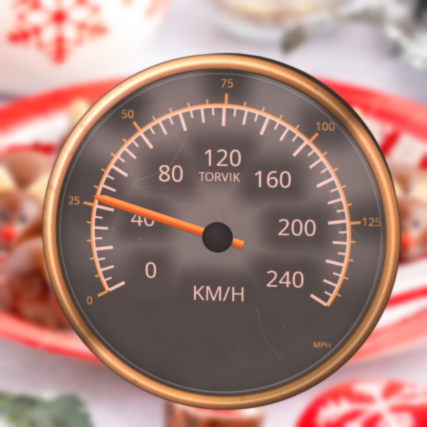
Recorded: 45,km/h
